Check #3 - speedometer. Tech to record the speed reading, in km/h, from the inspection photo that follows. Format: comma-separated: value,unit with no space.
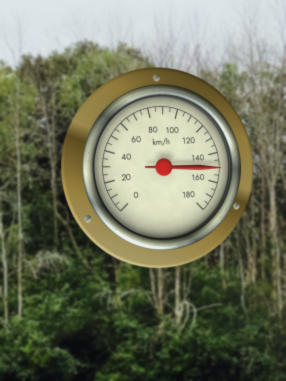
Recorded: 150,km/h
